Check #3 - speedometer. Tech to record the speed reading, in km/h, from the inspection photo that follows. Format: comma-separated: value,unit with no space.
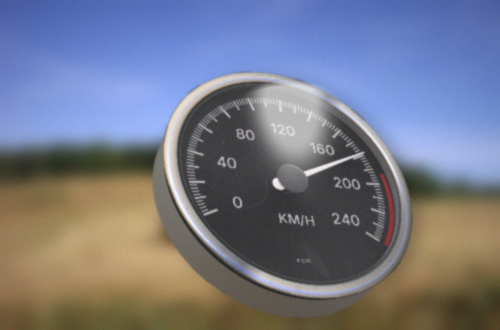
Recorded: 180,km/h
